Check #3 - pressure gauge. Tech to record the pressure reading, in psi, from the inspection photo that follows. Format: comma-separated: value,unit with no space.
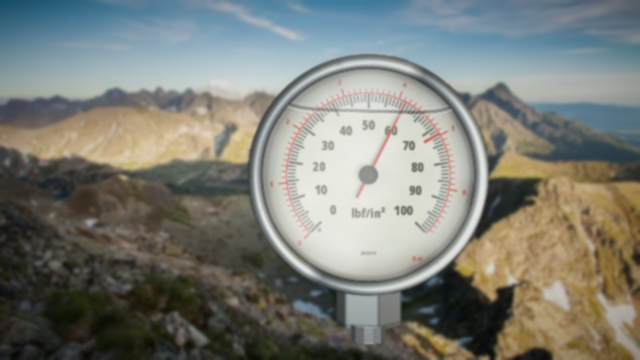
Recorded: 60,psi
